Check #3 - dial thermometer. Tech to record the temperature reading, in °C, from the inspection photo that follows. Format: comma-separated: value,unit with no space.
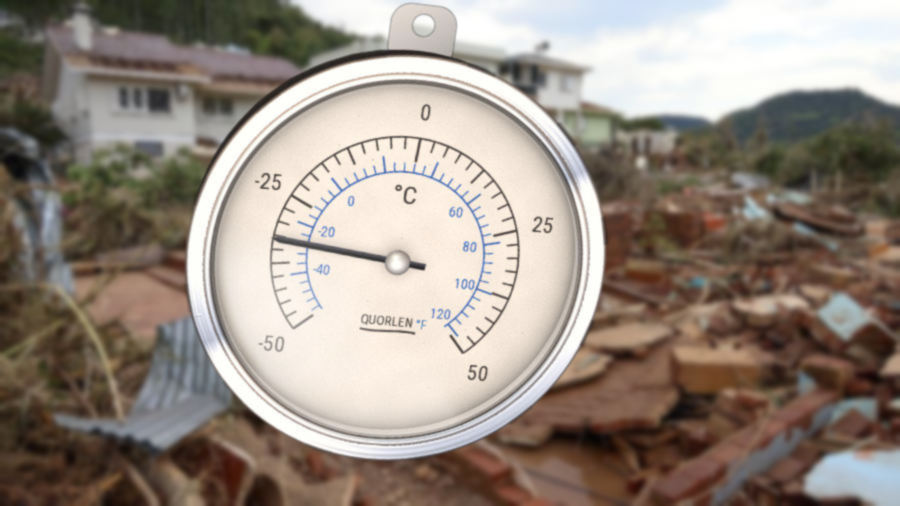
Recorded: -32.5,°C
